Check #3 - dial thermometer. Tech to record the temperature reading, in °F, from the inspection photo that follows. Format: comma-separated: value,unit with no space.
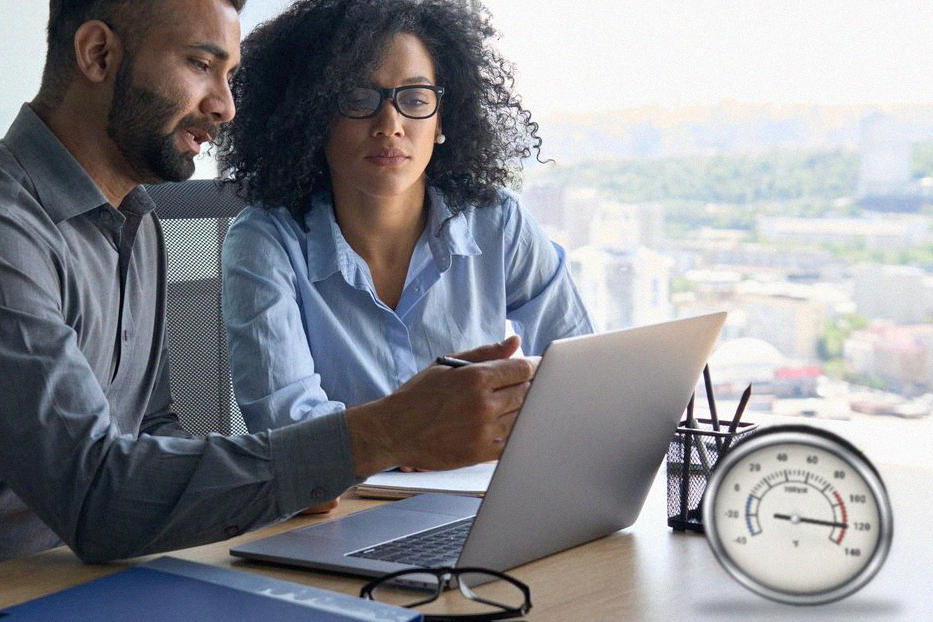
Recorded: 120,°F
